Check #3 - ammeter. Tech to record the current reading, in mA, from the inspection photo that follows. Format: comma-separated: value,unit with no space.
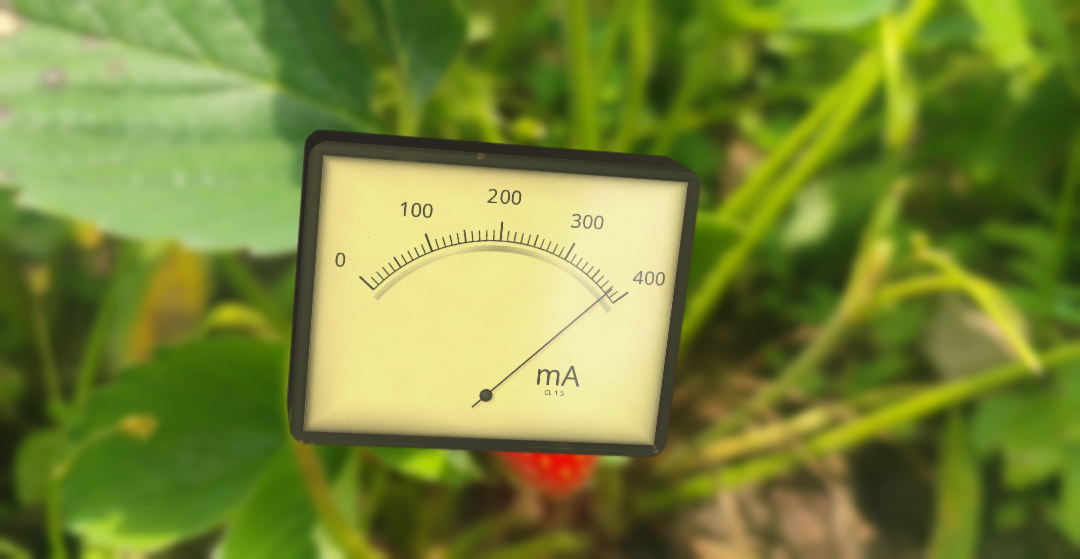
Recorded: 380,mA
